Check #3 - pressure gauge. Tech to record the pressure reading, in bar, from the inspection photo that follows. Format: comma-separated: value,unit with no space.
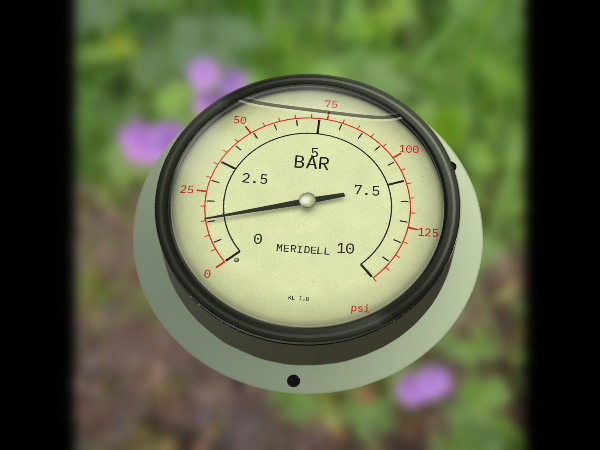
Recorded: 1,bar
